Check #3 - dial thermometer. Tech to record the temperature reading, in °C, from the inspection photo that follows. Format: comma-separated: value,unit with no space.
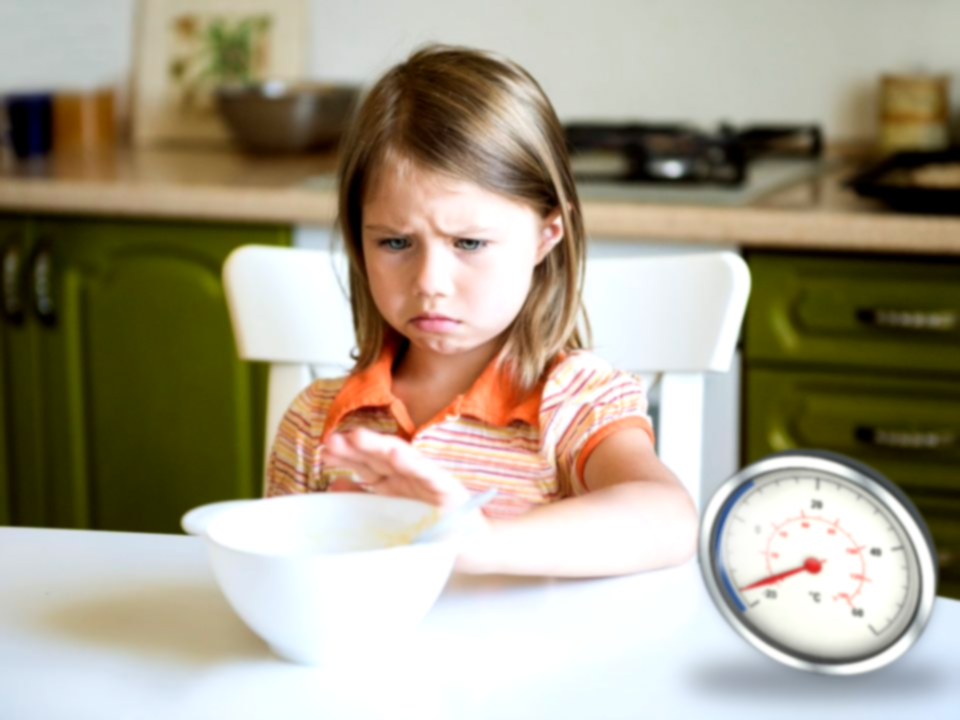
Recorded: -16,°C
